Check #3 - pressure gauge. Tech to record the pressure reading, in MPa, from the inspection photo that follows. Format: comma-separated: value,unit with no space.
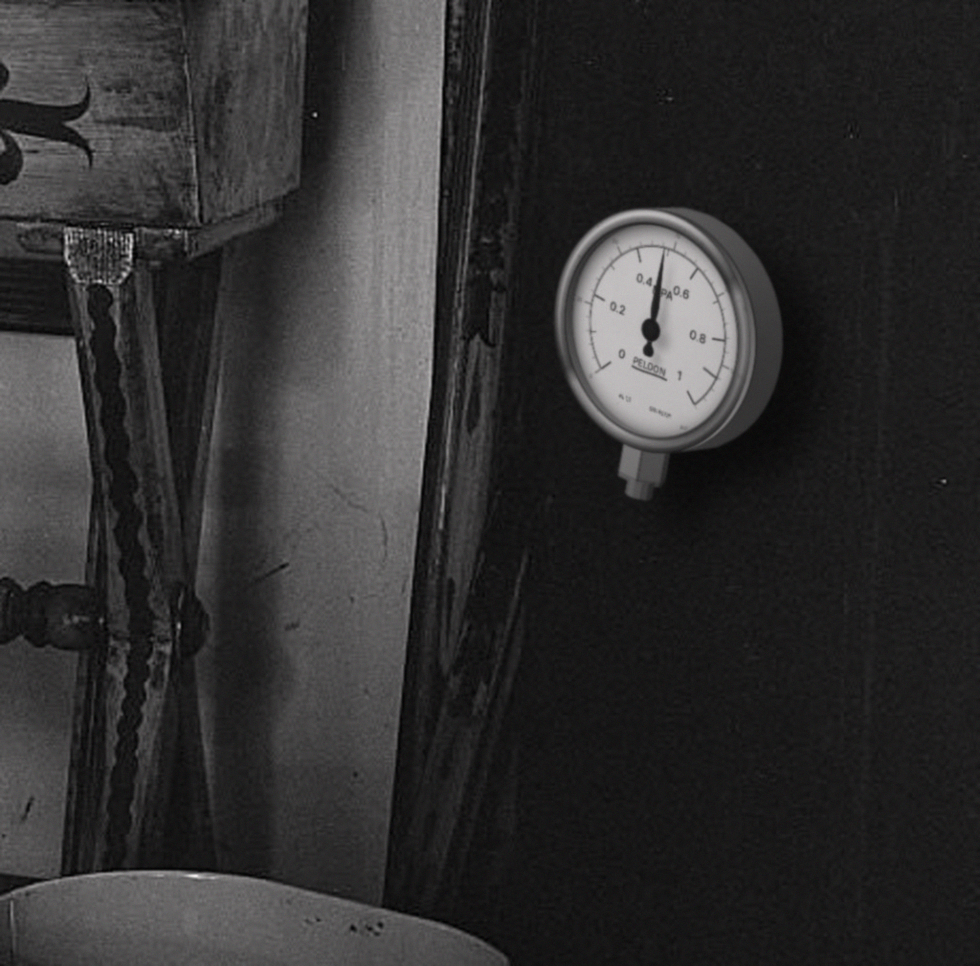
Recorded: 0.5,MPa
